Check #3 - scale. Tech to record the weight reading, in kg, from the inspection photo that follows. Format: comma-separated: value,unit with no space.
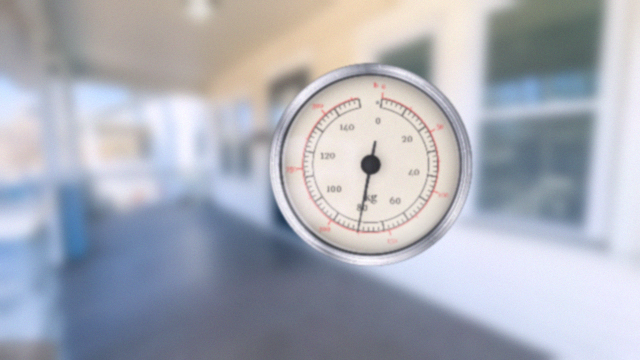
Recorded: 80,kg
